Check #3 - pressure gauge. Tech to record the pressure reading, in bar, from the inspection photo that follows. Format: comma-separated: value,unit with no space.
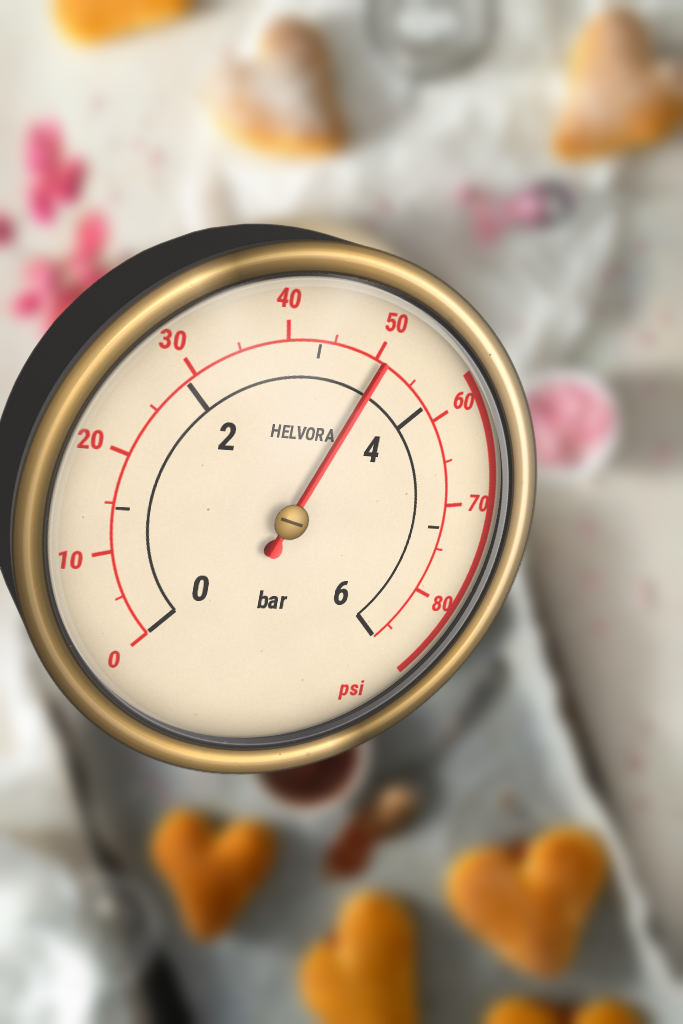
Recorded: 3.5,bar
